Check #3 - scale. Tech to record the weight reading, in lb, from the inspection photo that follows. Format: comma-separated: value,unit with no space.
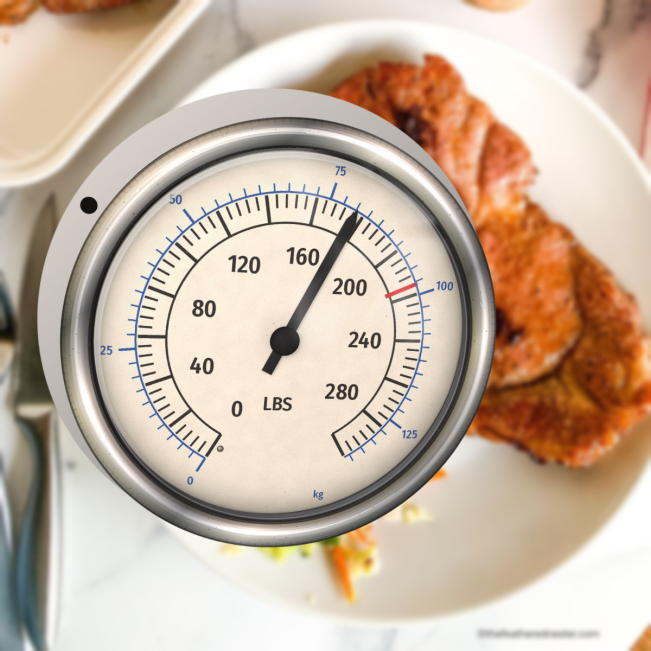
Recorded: 176,lb
